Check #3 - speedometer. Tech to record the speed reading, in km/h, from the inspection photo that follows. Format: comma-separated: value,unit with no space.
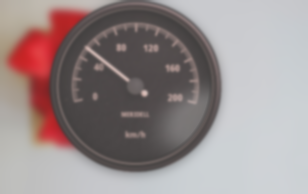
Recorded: 50,km/h
